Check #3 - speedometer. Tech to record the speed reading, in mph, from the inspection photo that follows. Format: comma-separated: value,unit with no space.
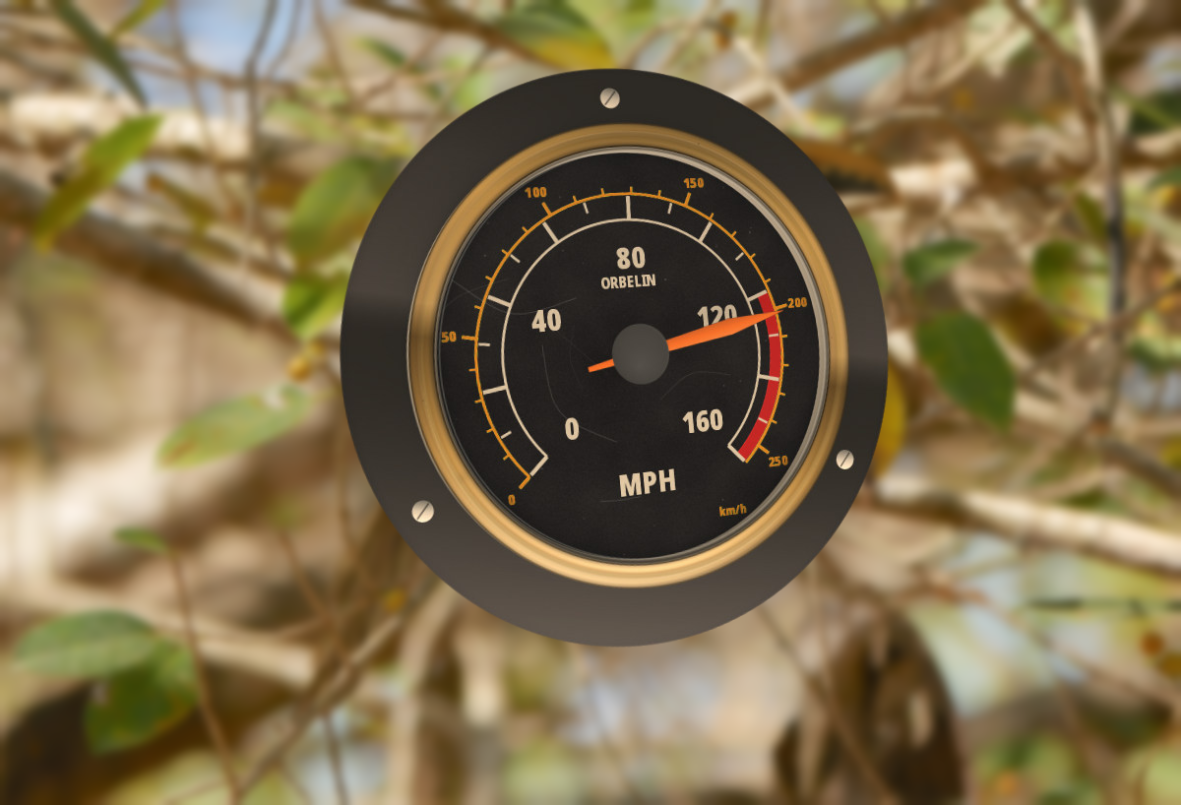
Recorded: 125,mph
